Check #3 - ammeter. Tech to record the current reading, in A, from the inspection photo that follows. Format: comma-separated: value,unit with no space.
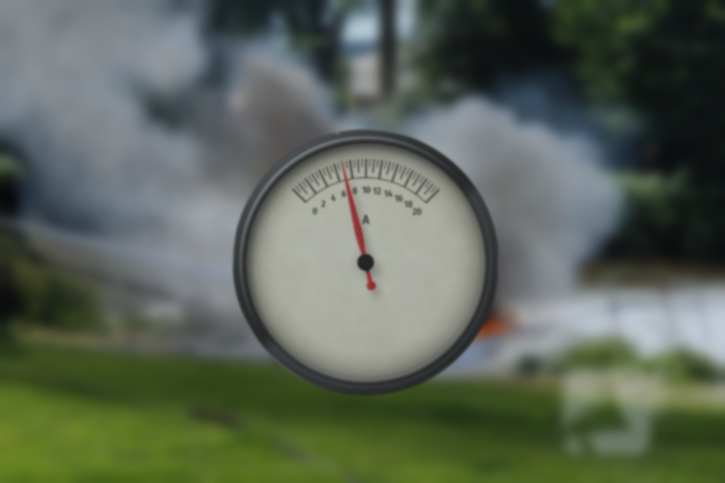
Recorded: 7,A
